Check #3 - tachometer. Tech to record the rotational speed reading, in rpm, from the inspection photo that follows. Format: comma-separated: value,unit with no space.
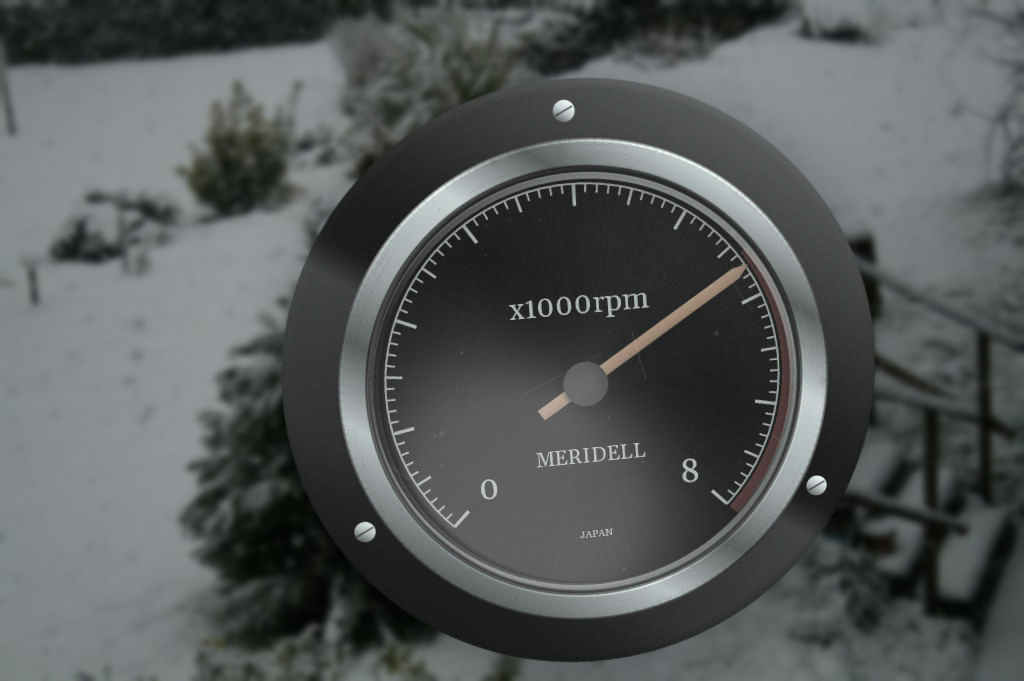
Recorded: 5700,rpm
